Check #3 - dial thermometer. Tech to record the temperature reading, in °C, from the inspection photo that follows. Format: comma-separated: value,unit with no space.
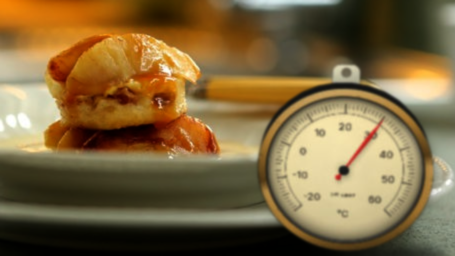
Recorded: 30,°C
